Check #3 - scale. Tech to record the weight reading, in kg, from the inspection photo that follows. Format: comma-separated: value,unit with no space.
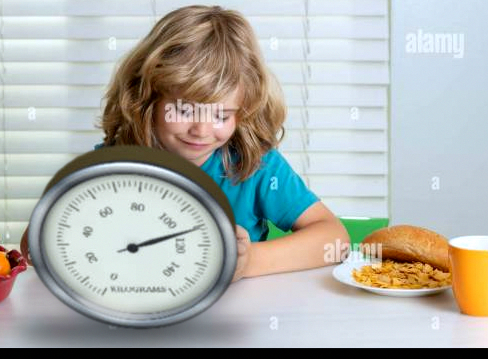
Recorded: 110,kg
